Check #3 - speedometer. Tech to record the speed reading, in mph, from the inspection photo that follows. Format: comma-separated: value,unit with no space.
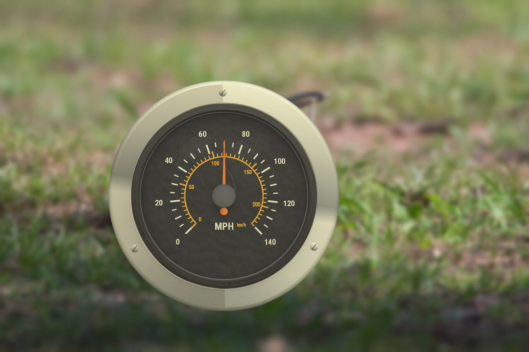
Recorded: 70,mph
